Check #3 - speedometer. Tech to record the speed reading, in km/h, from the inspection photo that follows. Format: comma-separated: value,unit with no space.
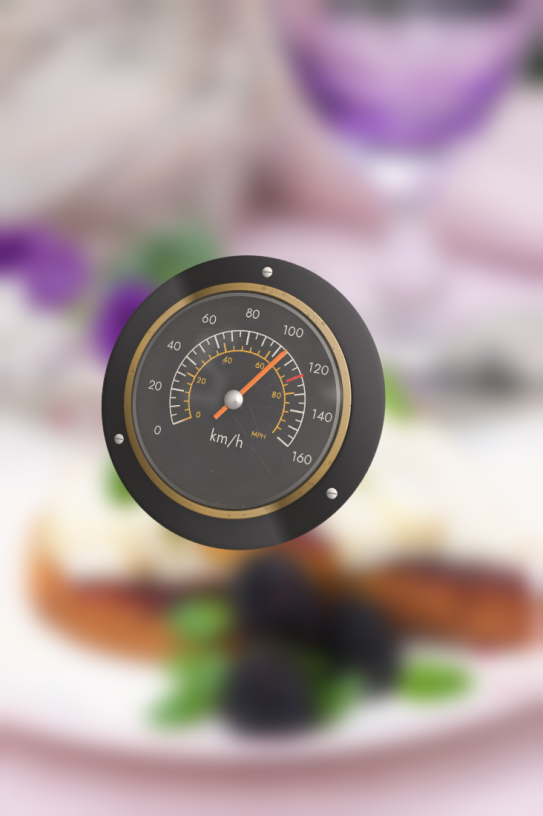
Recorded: 105,km/h
